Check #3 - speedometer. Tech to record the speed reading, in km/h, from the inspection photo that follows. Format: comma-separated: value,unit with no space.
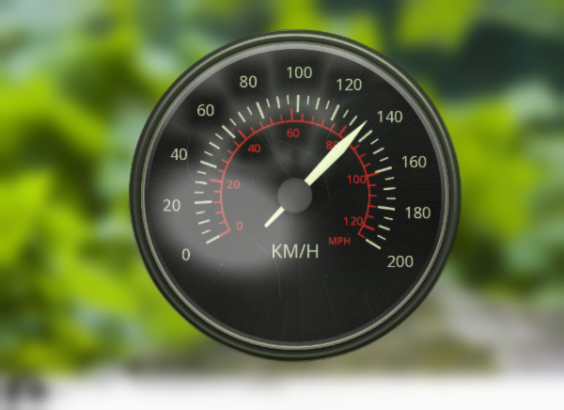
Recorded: 135,km/h
